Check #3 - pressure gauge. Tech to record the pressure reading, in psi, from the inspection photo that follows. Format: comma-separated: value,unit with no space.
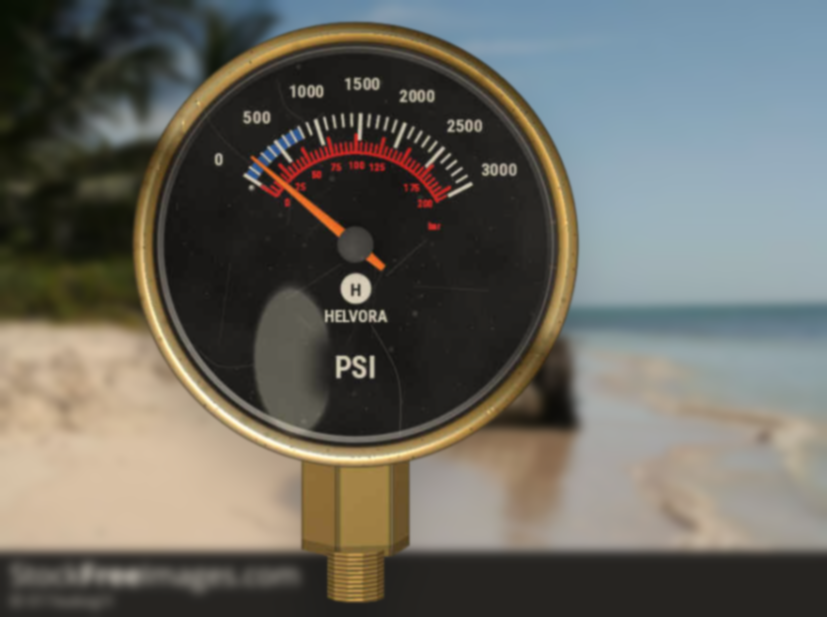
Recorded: 200,psi
